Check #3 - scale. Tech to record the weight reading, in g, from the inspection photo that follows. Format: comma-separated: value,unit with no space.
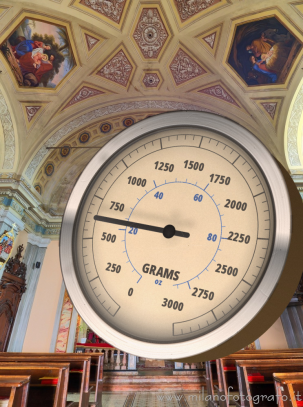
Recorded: 625,g
